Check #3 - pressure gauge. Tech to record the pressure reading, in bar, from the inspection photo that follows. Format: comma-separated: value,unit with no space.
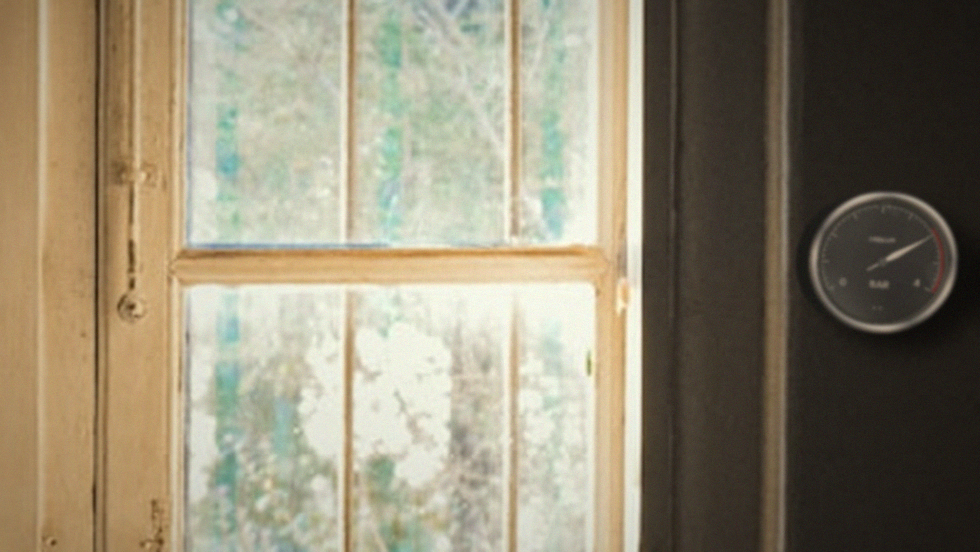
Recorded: 3,bar
